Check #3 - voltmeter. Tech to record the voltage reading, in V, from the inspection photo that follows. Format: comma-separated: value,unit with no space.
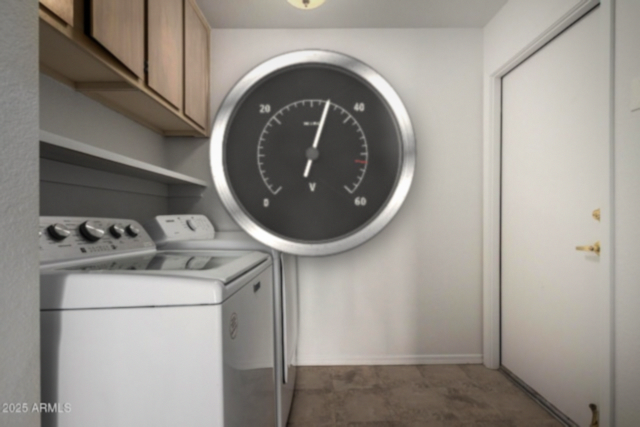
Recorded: 34,V
